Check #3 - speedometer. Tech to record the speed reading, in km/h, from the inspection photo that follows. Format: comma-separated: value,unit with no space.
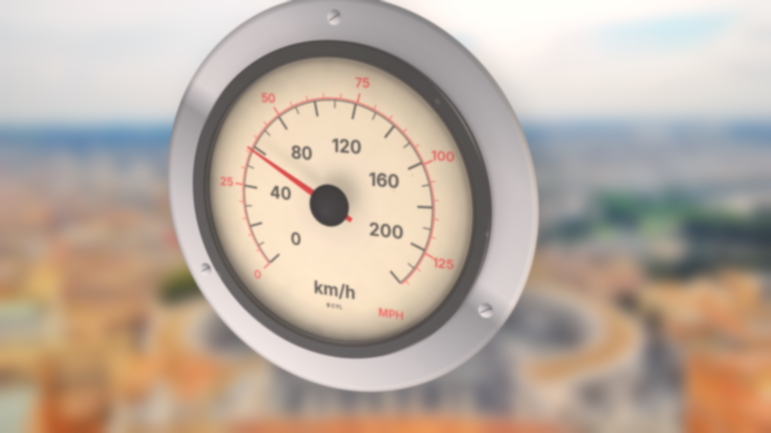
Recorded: 60,km/h
